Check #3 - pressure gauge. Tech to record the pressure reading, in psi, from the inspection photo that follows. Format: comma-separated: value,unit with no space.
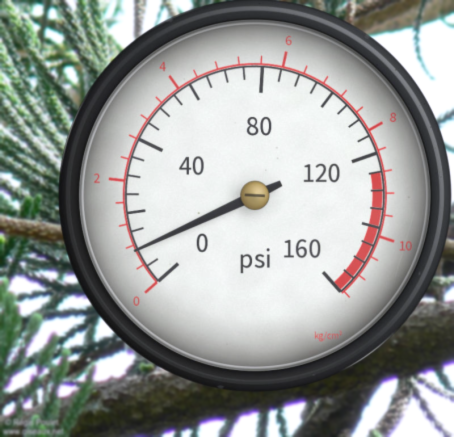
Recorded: 10,psi
